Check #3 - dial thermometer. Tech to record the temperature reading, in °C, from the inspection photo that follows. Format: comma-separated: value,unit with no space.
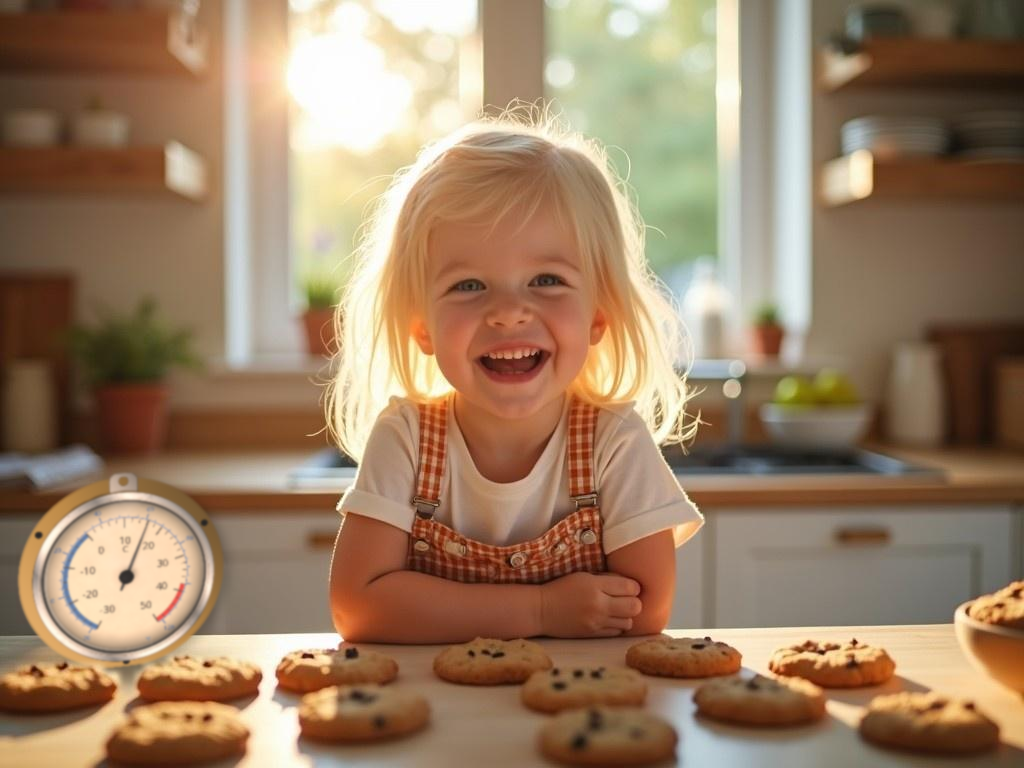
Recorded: 16,°C
